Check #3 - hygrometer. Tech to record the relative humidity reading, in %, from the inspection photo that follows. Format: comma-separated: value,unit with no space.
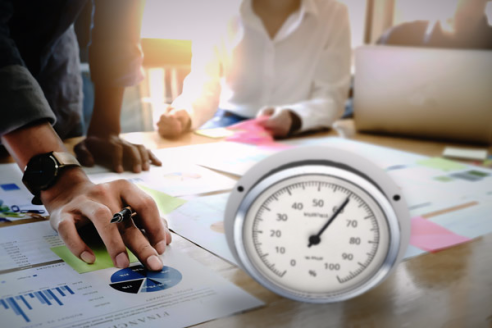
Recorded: 60,%
